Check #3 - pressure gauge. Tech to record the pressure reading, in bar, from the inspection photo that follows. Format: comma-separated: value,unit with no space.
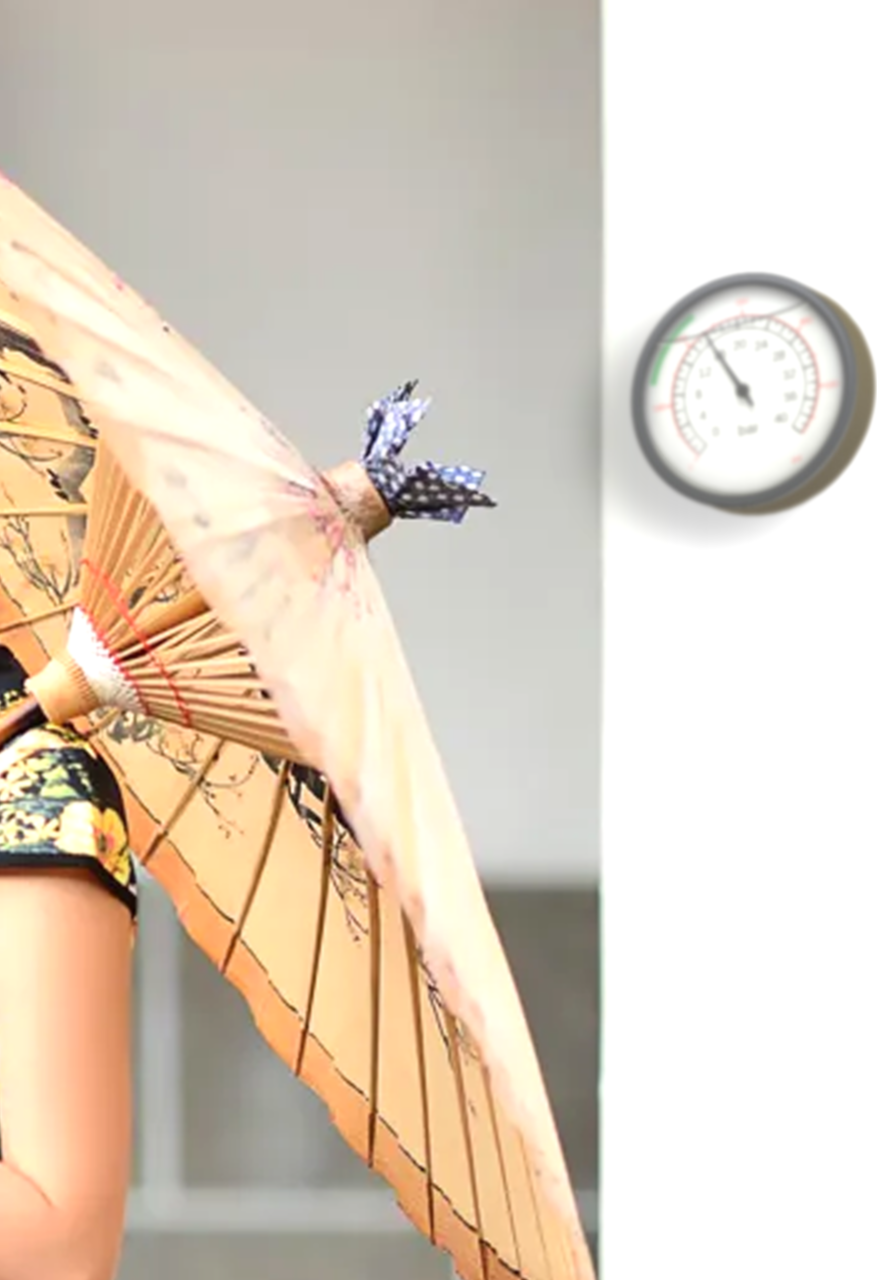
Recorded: 16,bar
